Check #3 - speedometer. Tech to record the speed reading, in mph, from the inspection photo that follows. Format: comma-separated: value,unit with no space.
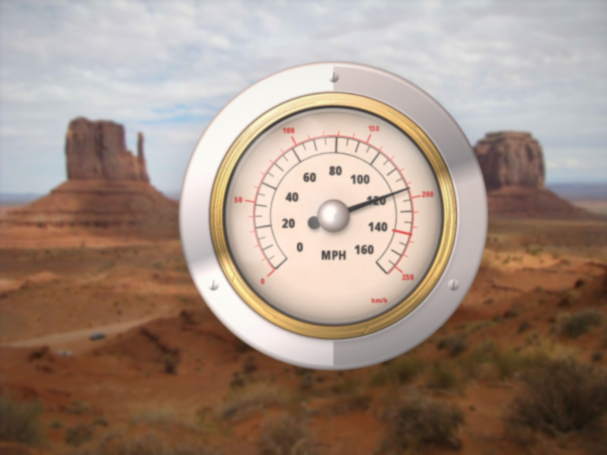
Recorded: 120,mph
